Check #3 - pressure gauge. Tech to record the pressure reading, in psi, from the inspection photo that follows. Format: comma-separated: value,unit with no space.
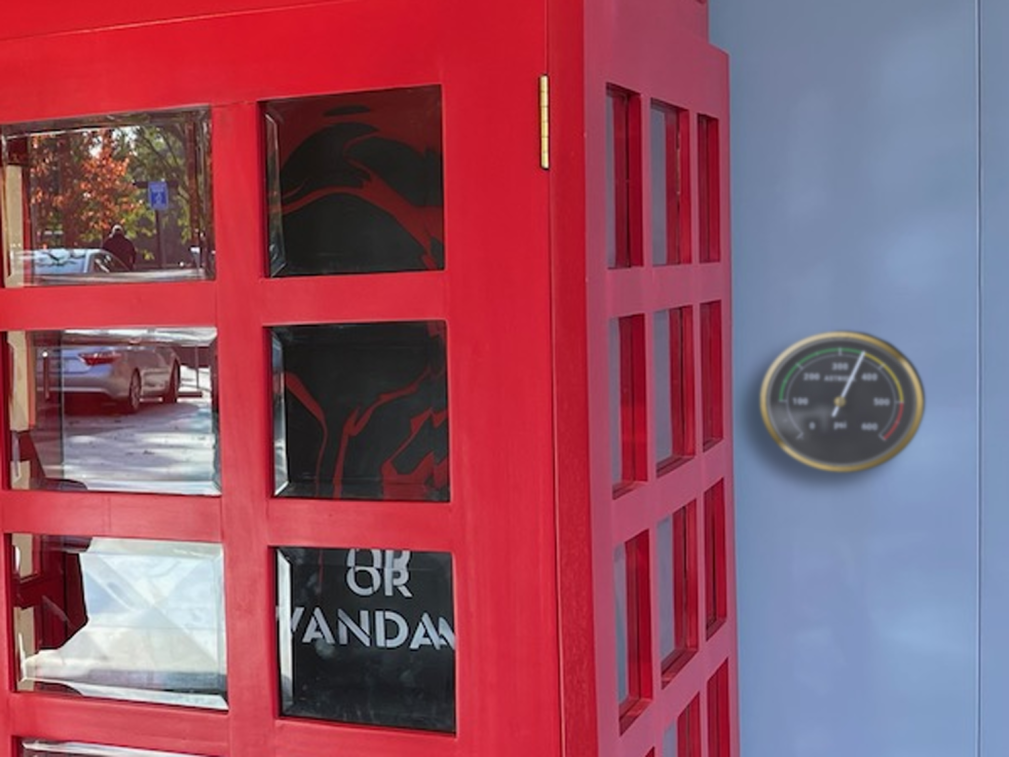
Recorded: 350,psi
